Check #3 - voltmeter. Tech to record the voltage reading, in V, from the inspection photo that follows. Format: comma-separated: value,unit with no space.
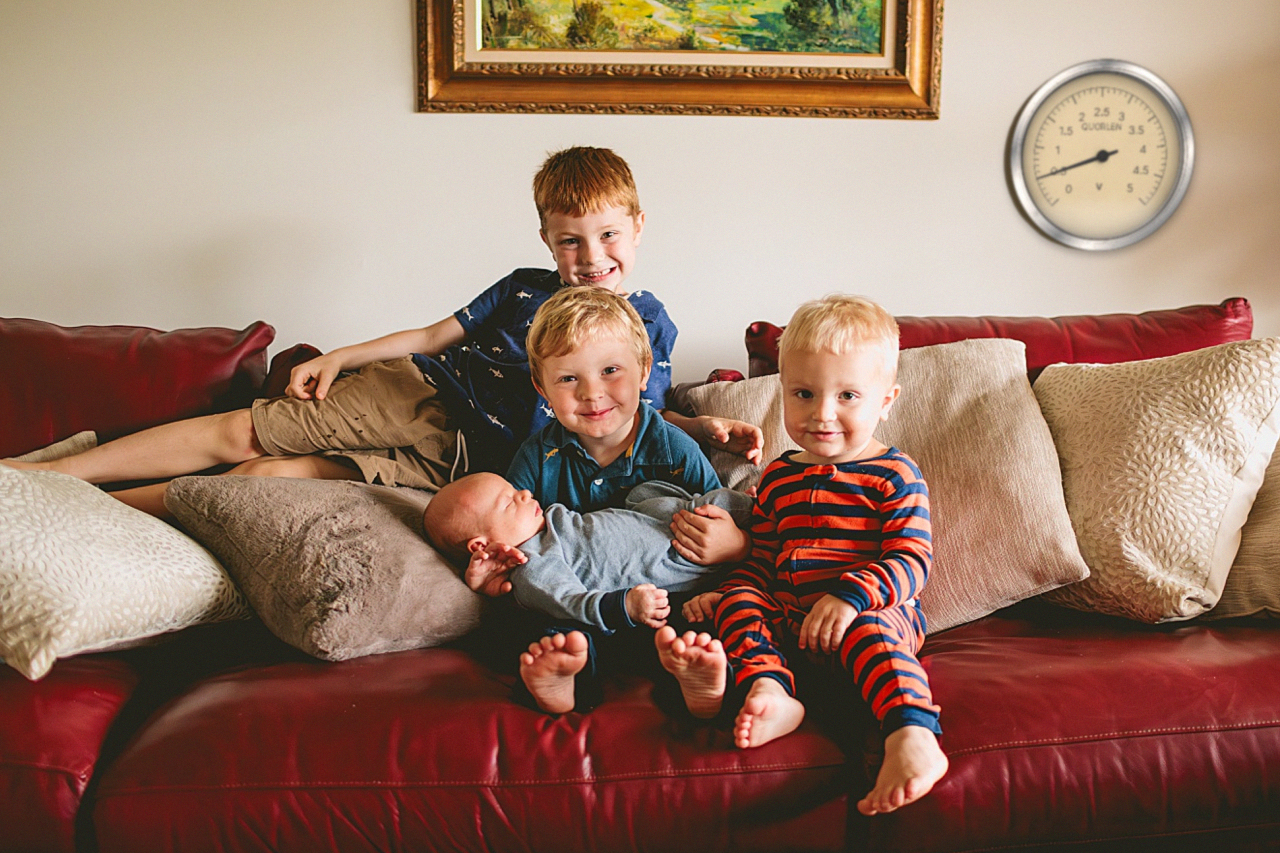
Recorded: 0.5,V
